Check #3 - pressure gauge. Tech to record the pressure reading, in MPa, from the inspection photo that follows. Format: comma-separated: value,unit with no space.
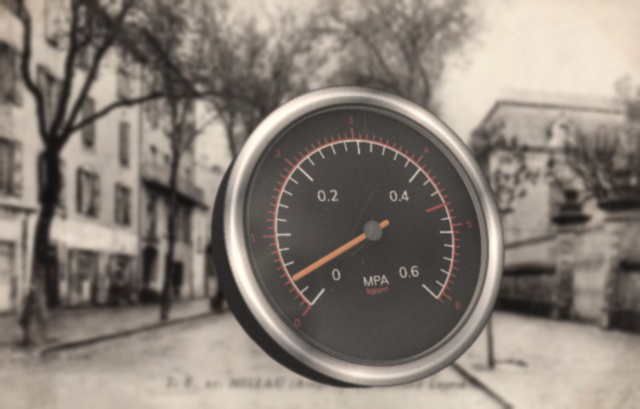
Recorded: 0.04,MPa
